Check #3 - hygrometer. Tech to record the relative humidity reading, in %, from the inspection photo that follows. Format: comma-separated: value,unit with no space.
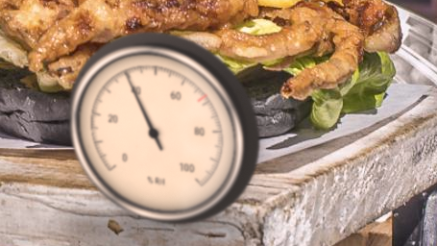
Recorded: 40,%
